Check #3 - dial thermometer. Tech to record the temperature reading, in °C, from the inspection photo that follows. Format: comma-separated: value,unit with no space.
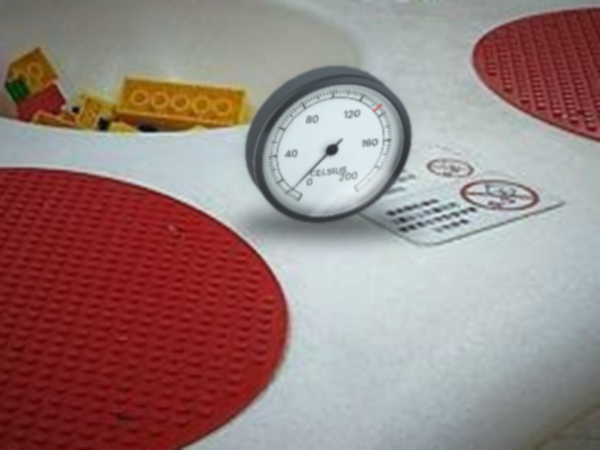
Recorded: 10,°C
